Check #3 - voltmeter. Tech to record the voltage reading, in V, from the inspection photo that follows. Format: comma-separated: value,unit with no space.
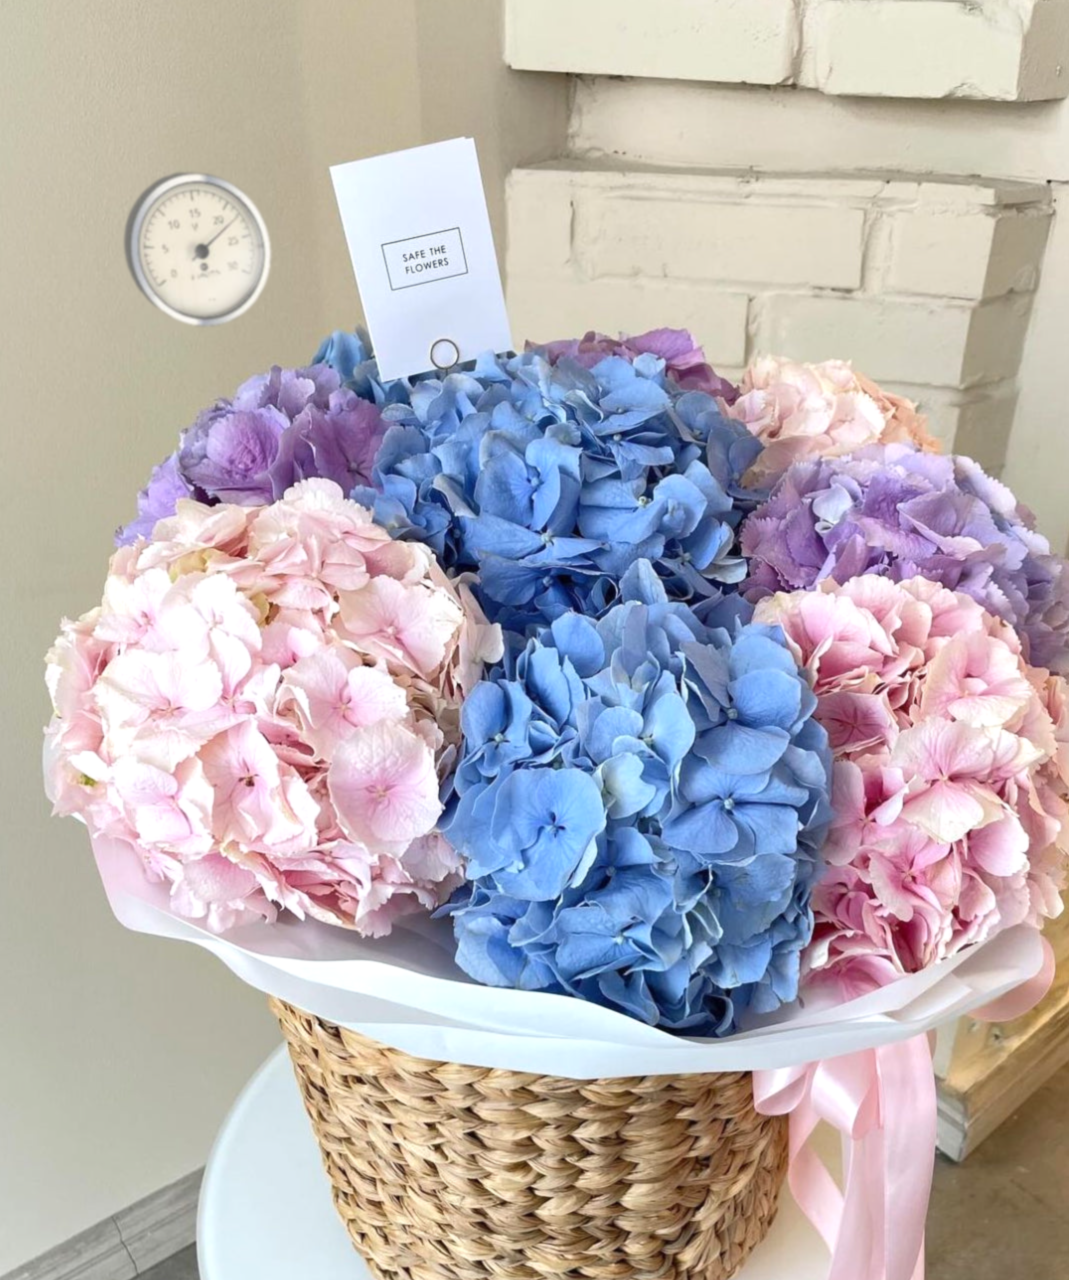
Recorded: 22,V
